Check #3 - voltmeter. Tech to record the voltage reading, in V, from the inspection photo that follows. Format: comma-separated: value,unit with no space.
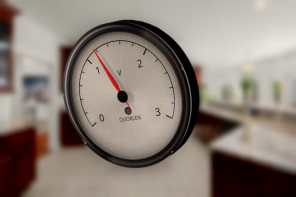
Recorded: 1.2,V
